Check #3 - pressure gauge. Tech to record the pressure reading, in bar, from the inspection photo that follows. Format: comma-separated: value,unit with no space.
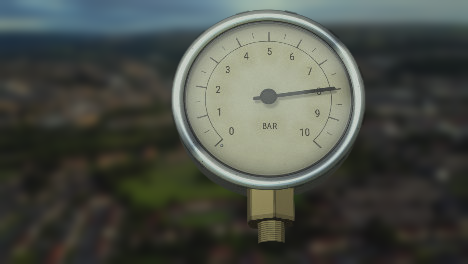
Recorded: 8,bar
